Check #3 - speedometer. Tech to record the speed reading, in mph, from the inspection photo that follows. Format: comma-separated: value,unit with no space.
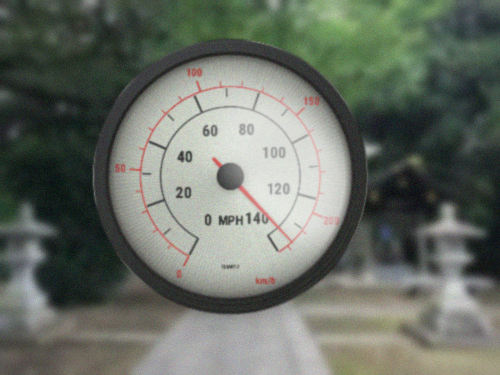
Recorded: 135,mph
